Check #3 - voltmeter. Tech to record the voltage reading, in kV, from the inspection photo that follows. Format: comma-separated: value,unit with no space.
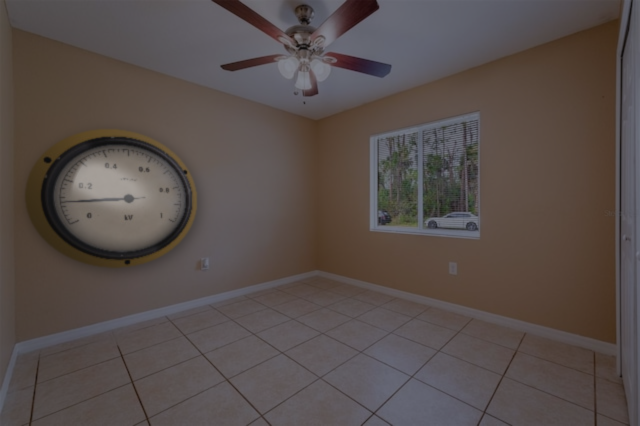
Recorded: 0.1,kV
